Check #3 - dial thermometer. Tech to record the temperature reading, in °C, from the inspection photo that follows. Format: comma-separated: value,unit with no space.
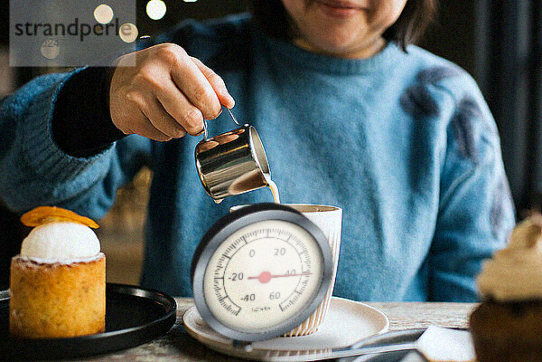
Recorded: 40,°C
